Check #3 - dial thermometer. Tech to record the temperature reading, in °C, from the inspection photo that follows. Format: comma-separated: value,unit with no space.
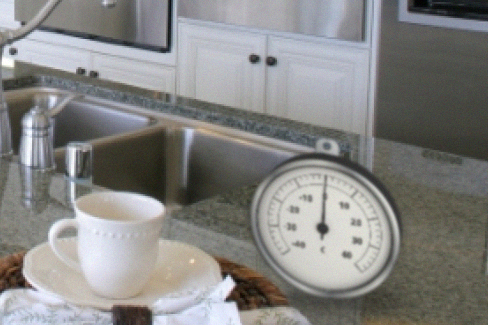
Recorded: 0,°C
